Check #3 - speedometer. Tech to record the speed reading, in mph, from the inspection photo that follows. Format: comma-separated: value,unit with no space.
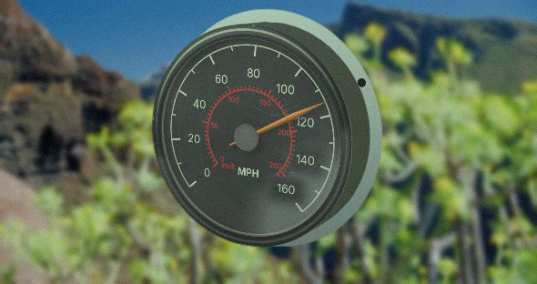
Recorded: 115,mph
